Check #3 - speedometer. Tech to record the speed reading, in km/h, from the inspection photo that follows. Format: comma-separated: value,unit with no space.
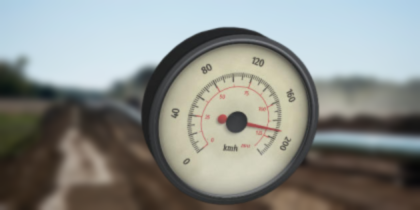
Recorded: 190,km/h
